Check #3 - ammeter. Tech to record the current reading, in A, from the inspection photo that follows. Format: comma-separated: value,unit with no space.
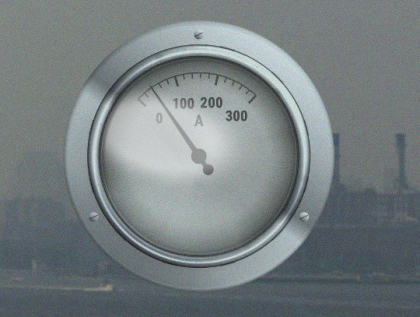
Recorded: 40,A
